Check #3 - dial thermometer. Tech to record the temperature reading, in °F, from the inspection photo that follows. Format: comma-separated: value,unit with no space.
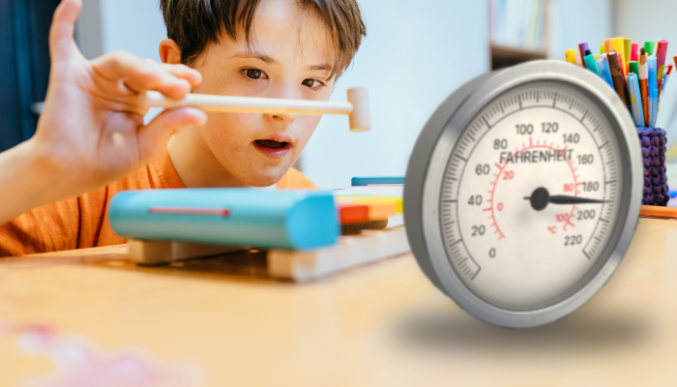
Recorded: 190,°F
